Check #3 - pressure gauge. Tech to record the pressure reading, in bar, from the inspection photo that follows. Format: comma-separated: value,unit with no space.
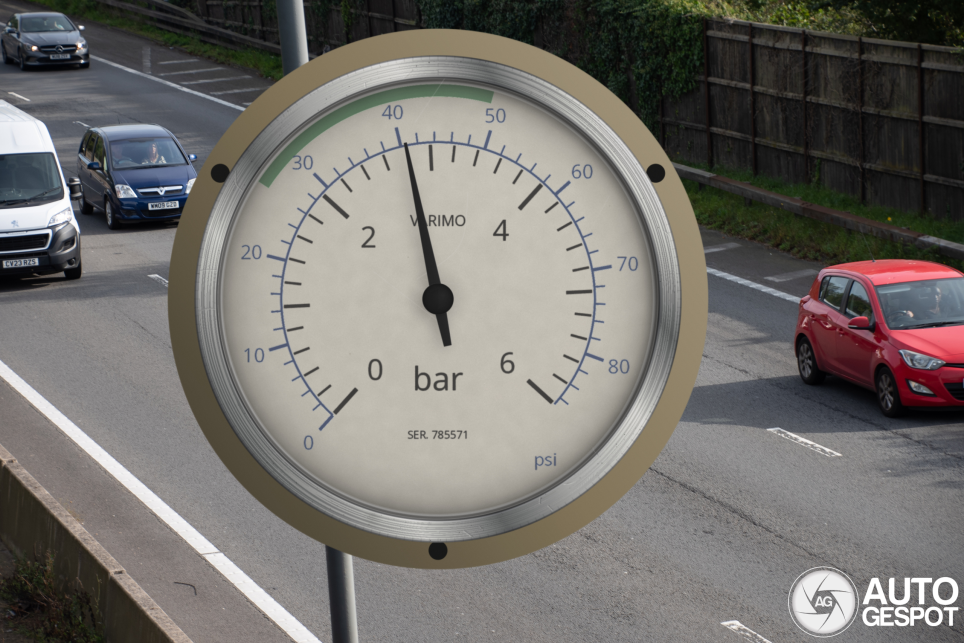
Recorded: 2.8,bar
